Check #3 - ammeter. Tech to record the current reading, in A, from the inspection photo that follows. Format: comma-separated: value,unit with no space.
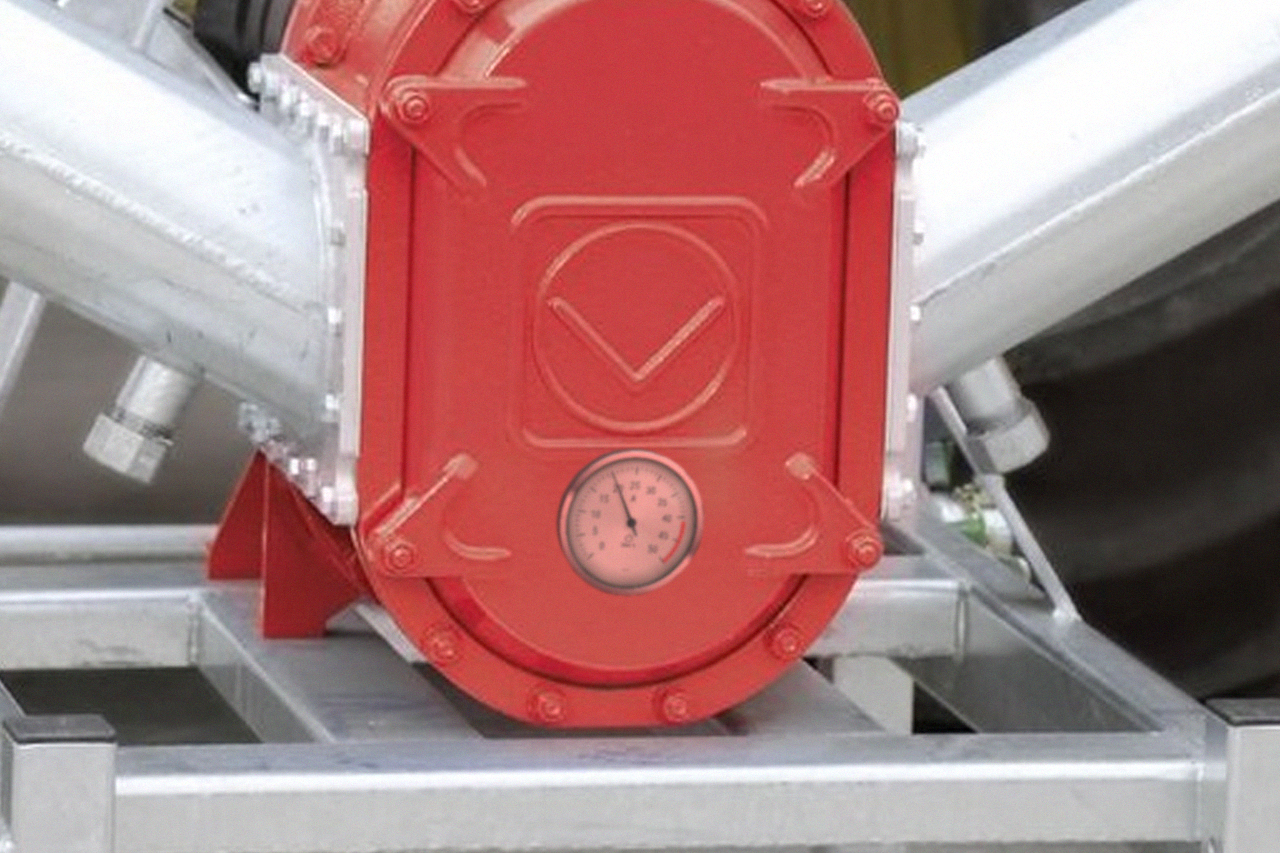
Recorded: 20,A
